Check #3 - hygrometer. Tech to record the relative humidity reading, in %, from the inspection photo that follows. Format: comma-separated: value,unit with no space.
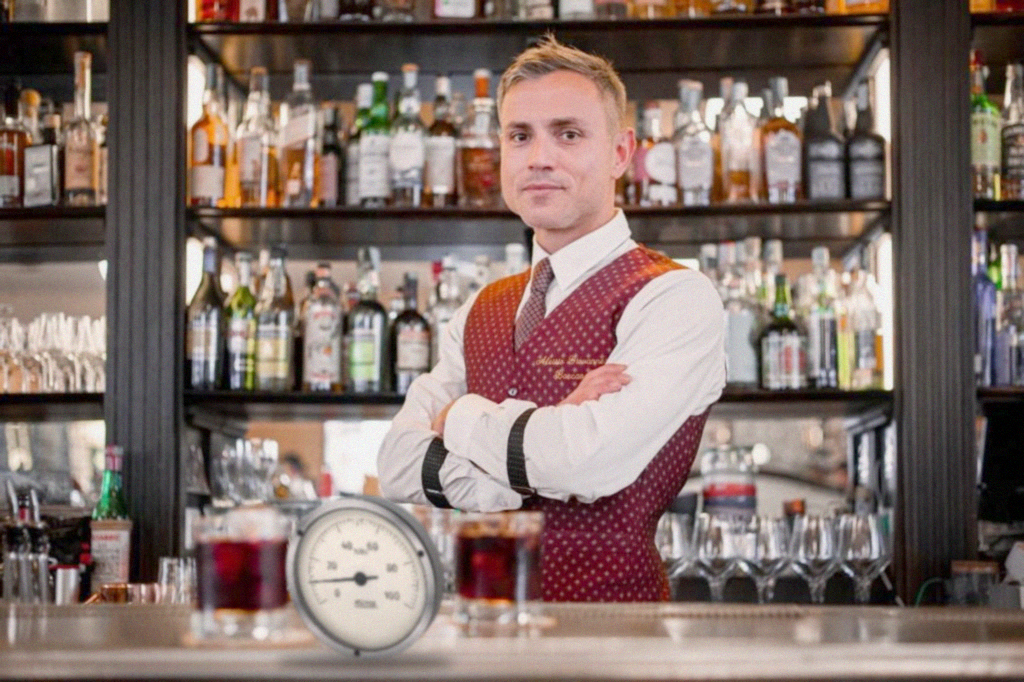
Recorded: 10,%
